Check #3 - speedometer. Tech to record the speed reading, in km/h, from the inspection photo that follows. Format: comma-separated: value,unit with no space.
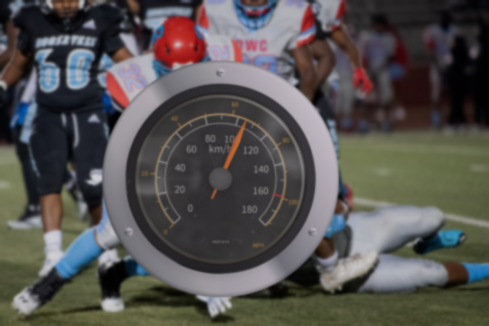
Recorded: 105,km/h
